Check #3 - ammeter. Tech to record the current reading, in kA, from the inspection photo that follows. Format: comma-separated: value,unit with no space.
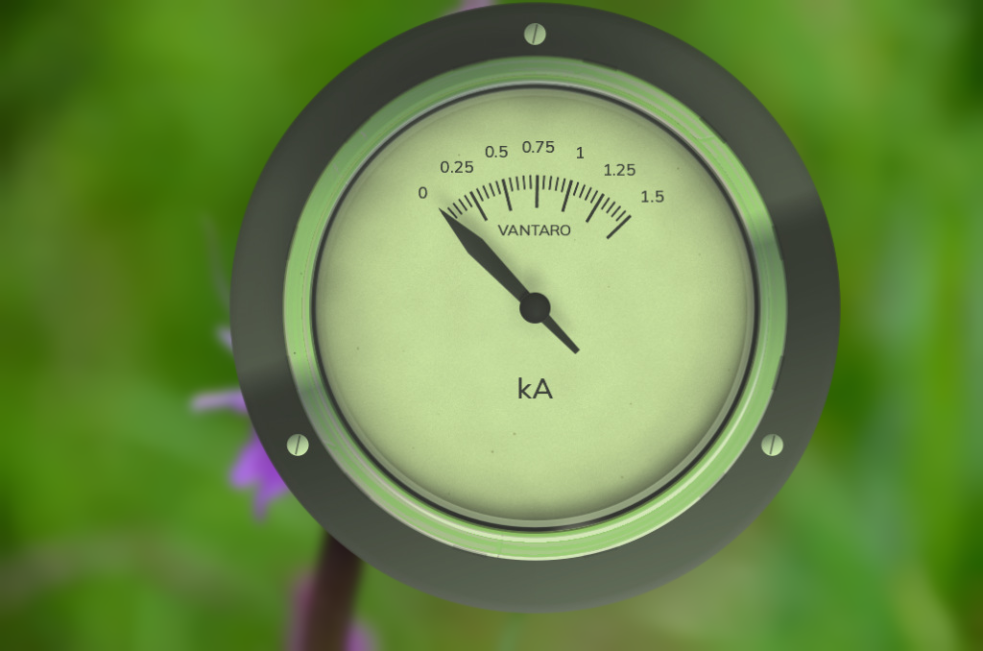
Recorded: 0,kA
